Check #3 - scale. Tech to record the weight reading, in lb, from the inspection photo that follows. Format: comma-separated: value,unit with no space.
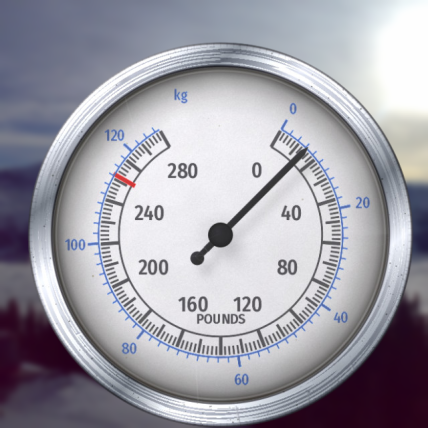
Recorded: 14,lb
